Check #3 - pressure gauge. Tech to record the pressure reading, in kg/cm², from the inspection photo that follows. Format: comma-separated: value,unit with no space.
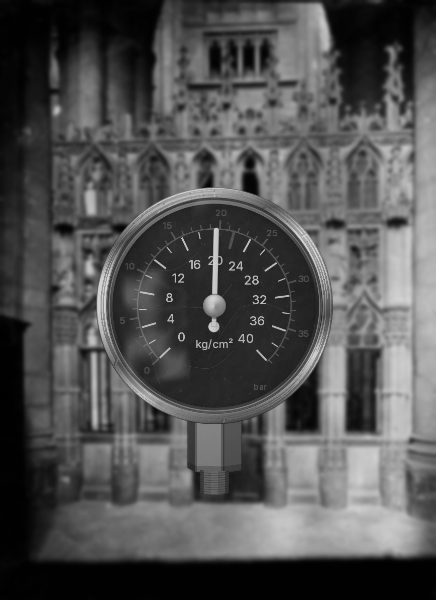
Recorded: 20,kg/cm²
